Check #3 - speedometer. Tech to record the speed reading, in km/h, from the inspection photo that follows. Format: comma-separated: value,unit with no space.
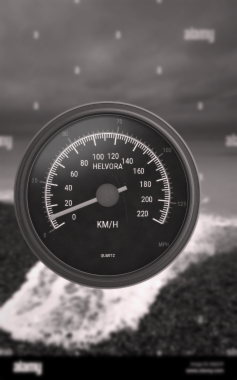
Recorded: 10,km/h
